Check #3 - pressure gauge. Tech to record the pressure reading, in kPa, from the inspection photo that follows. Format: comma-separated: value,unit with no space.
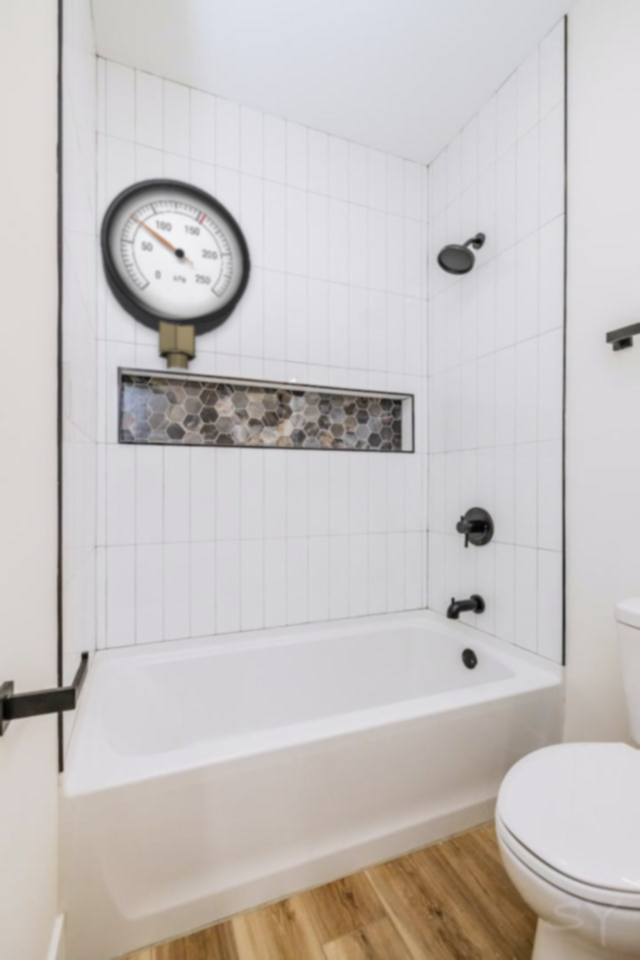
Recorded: 75,kPa
